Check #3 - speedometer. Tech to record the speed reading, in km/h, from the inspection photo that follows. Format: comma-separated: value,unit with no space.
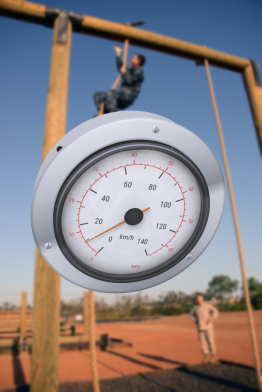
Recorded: 10,km/h
